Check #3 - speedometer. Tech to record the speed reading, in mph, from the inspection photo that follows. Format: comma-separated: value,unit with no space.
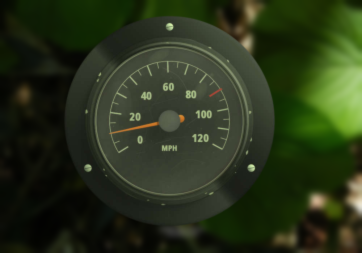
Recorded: 10,mph
